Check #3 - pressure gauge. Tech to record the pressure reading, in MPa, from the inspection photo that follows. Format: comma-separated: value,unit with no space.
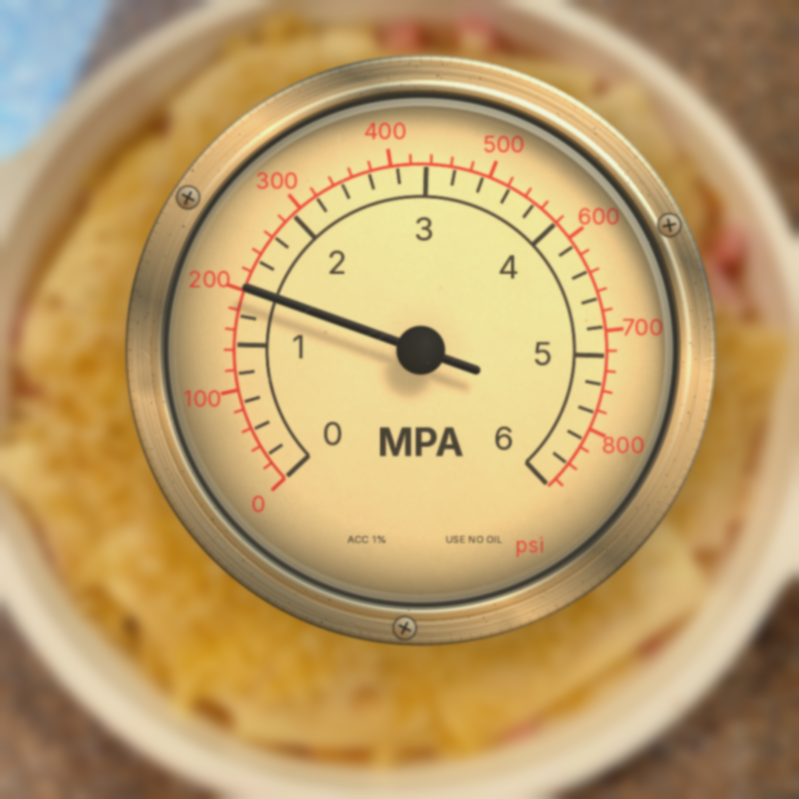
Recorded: 1.4,MPa
